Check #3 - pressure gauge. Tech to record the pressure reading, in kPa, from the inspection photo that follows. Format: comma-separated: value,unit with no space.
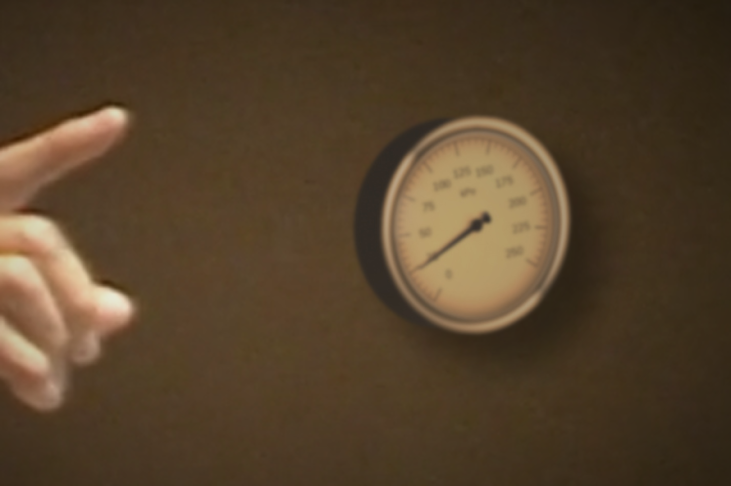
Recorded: 25,kPa
